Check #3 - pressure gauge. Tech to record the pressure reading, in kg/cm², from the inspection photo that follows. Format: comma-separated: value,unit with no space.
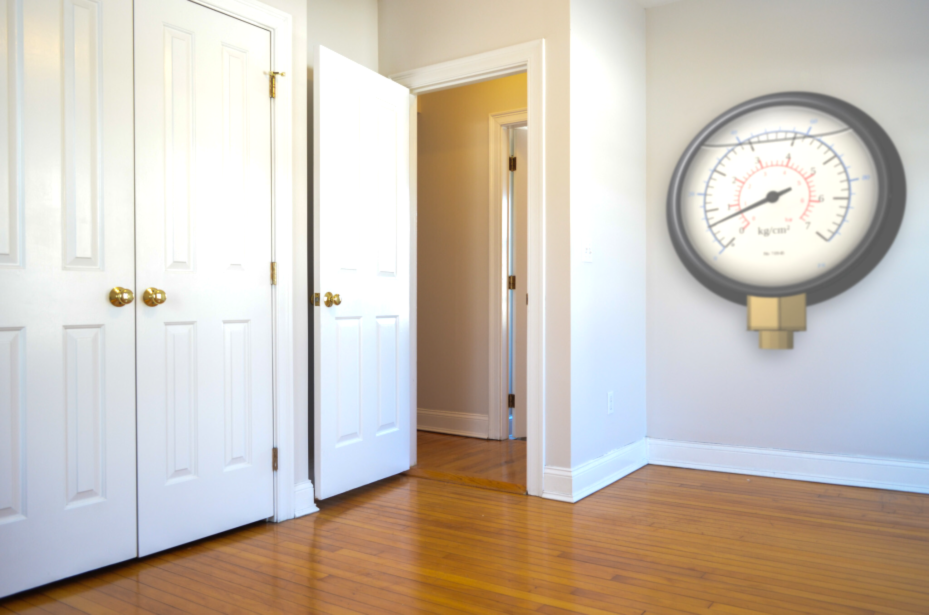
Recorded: 0.6,kg/cm²
